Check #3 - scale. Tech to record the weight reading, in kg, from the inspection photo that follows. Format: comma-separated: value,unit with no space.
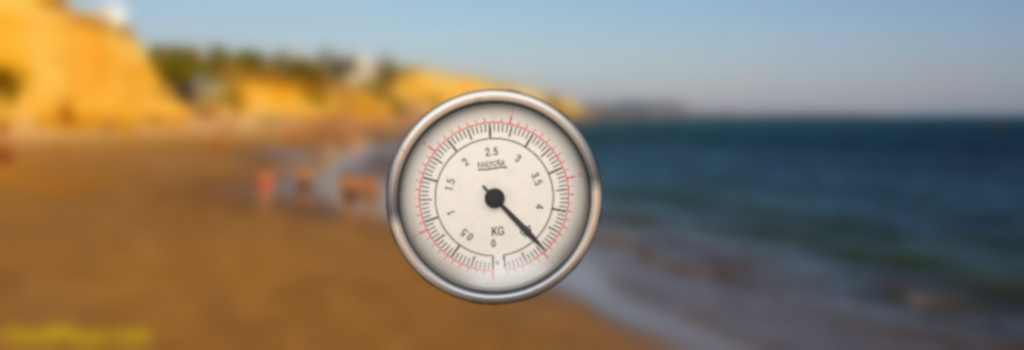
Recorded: 4.5,kg
